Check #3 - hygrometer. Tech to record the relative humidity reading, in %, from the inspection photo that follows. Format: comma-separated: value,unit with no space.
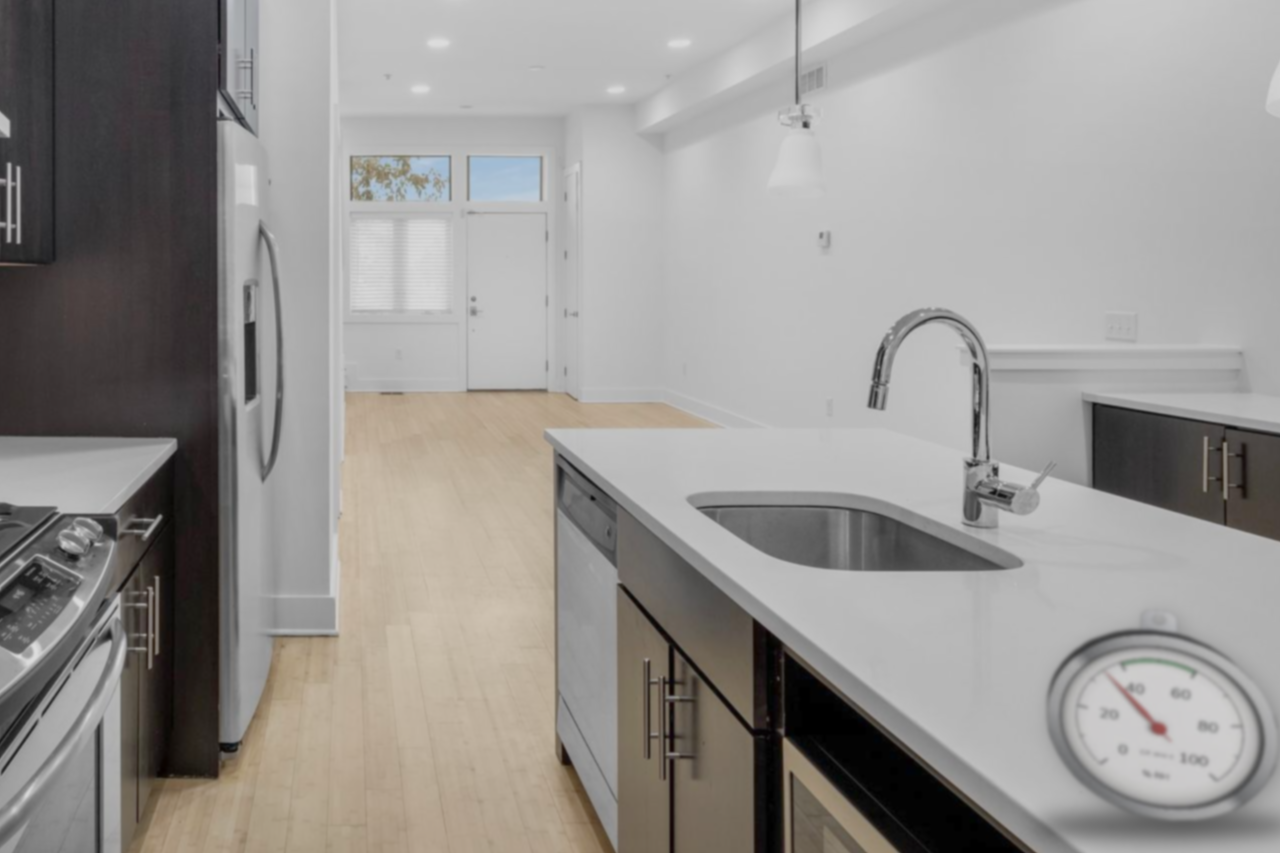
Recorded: 35,%
